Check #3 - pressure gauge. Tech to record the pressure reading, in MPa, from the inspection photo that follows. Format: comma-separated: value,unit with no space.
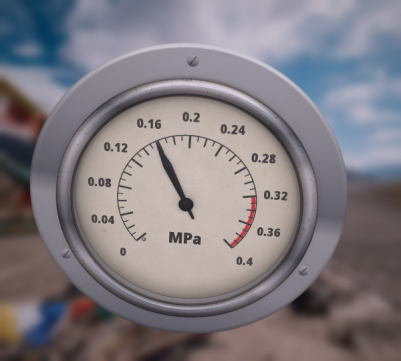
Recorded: 0.16,MPa
